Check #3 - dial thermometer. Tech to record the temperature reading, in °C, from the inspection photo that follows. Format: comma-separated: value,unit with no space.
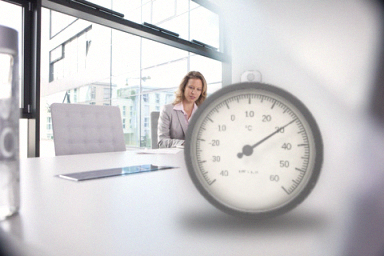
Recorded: 30,°C
